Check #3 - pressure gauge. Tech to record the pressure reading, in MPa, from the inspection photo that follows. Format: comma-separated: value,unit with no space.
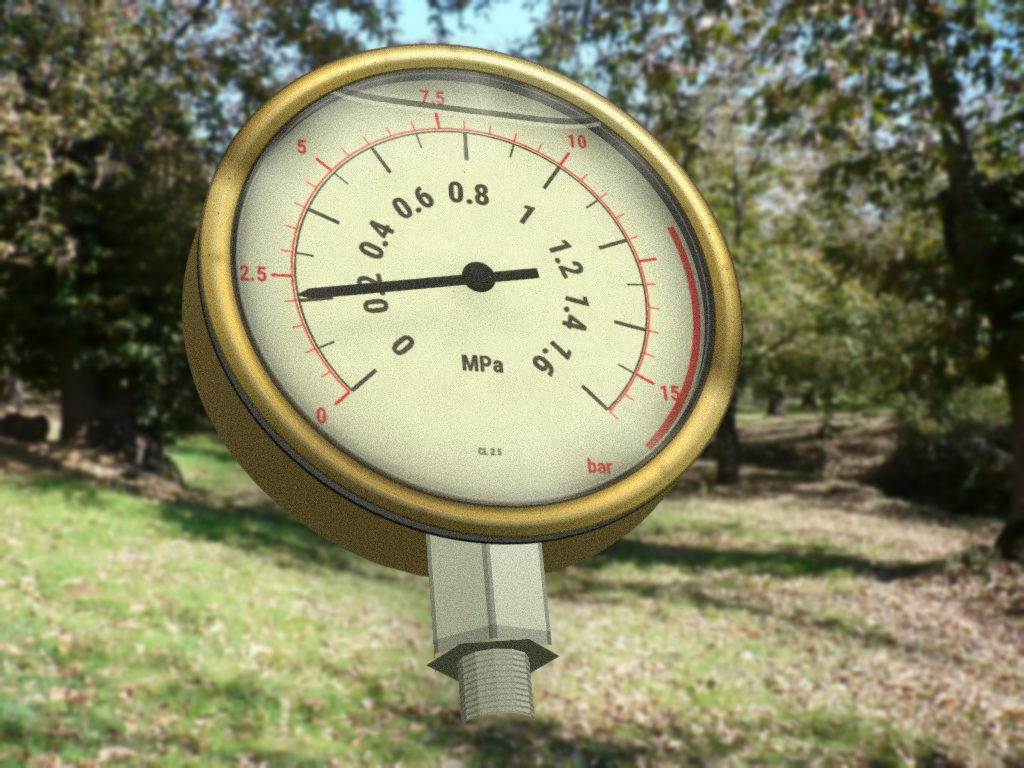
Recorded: 0.2,MPa
